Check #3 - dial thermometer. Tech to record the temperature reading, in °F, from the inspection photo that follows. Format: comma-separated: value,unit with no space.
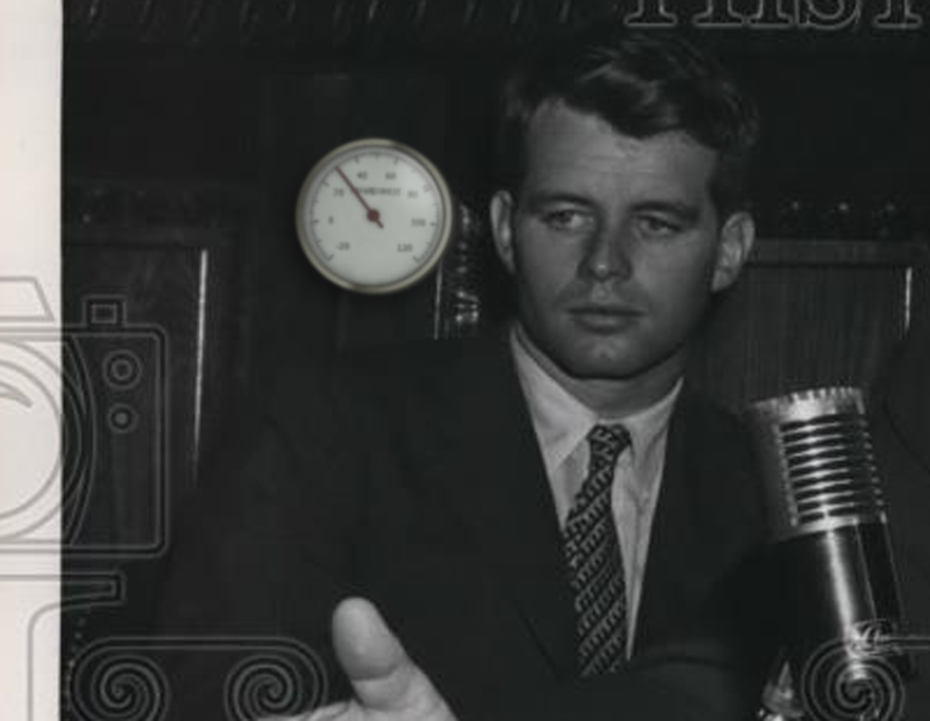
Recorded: 30,°F
